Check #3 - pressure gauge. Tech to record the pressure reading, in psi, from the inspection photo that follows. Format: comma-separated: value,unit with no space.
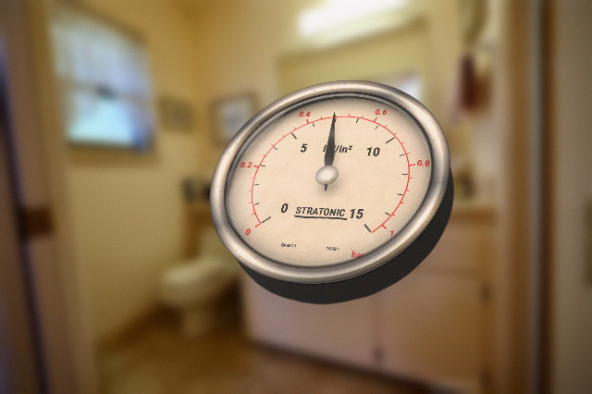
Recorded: 7,psi
